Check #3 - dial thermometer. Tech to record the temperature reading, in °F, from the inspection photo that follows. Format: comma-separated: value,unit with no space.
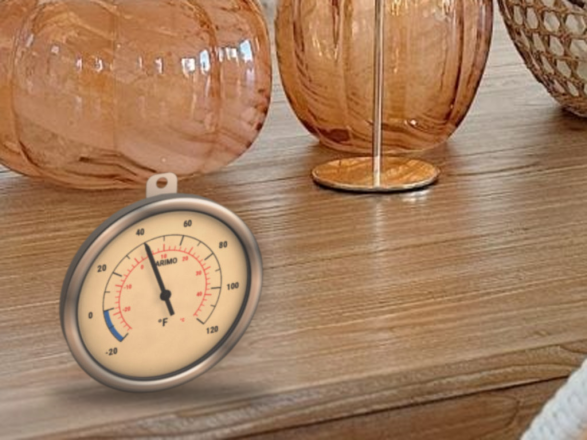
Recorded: 40,°F
